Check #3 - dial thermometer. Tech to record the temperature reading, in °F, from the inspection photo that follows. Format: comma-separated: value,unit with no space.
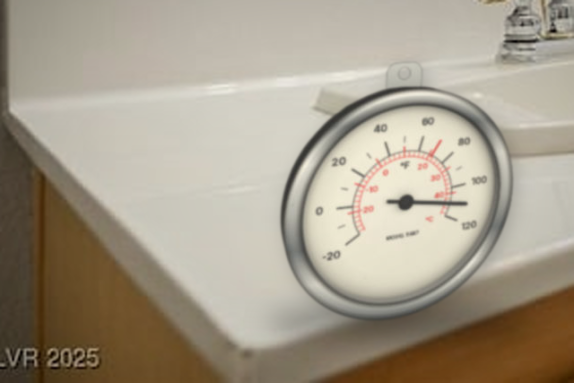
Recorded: 110,°F
